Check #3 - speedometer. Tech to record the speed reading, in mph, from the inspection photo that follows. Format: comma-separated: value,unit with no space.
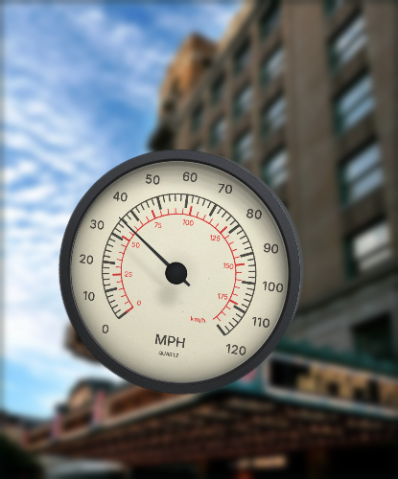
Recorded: 36,mph
